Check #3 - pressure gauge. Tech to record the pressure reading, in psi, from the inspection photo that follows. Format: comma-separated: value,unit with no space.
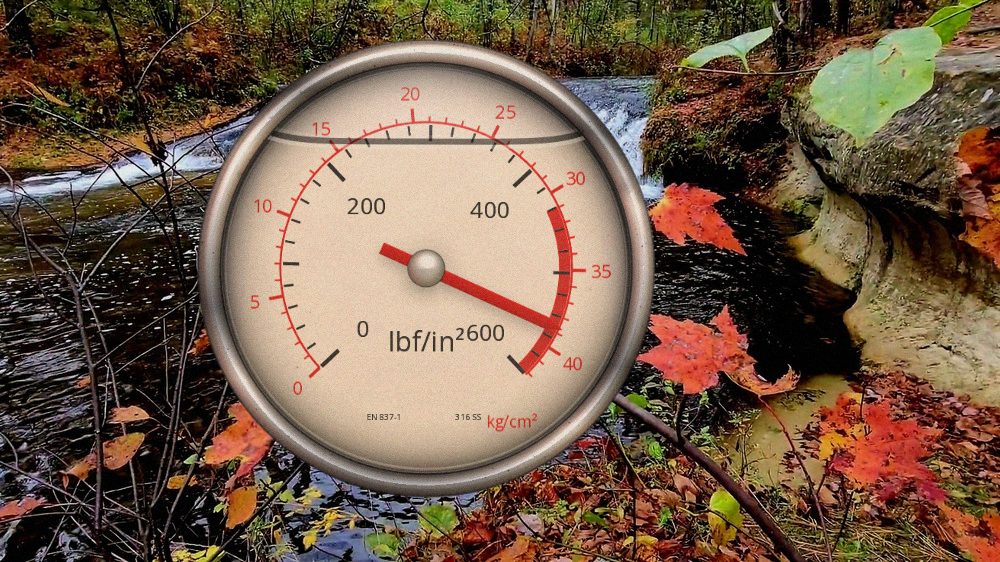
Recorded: 550,psi
